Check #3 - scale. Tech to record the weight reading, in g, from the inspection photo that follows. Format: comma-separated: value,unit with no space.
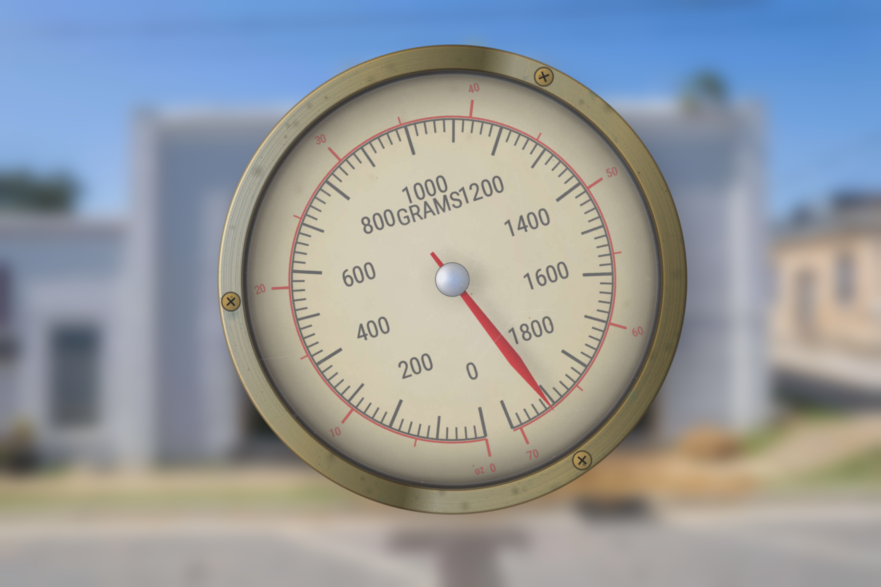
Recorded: 1910,g
